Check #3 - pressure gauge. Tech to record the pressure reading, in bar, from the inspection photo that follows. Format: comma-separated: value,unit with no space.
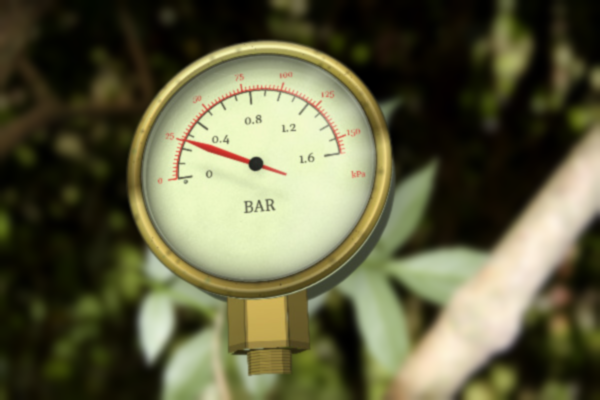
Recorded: 0.25,bar
